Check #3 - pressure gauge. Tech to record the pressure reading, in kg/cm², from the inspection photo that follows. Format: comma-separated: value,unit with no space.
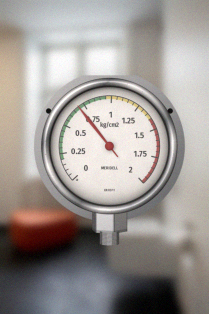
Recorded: 0.7,kg/cm²
